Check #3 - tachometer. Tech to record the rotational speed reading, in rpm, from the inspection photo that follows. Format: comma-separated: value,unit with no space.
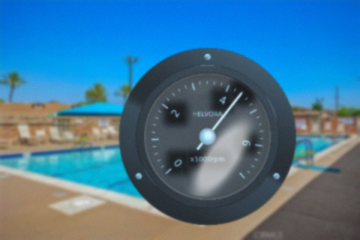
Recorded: 4400,rpm
